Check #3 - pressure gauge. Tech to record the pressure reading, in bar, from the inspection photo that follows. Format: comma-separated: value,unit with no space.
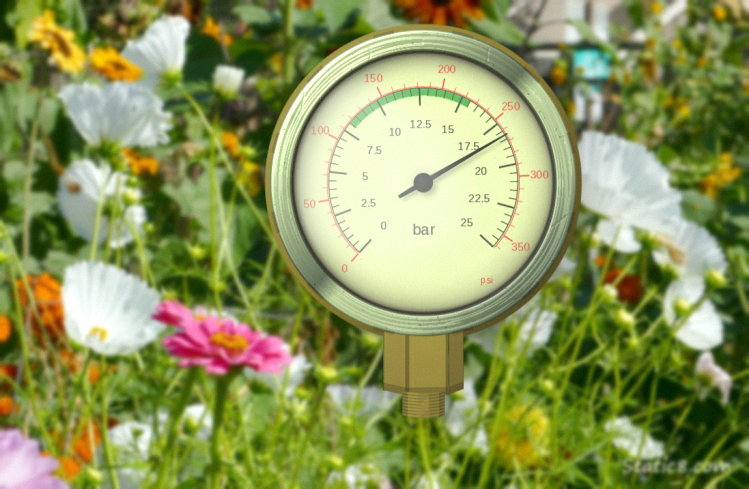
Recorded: 18.25,bar
